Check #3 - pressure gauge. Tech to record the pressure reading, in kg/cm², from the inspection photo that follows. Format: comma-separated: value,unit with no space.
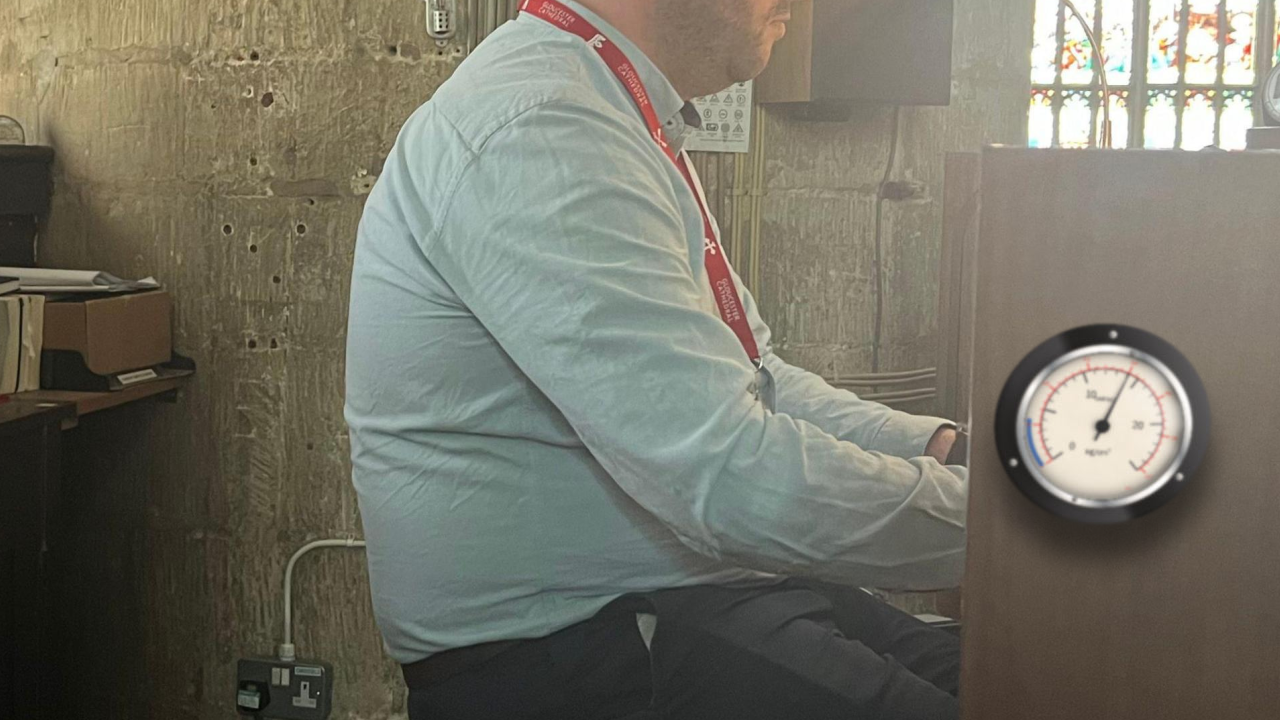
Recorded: 14,kg/cm²
